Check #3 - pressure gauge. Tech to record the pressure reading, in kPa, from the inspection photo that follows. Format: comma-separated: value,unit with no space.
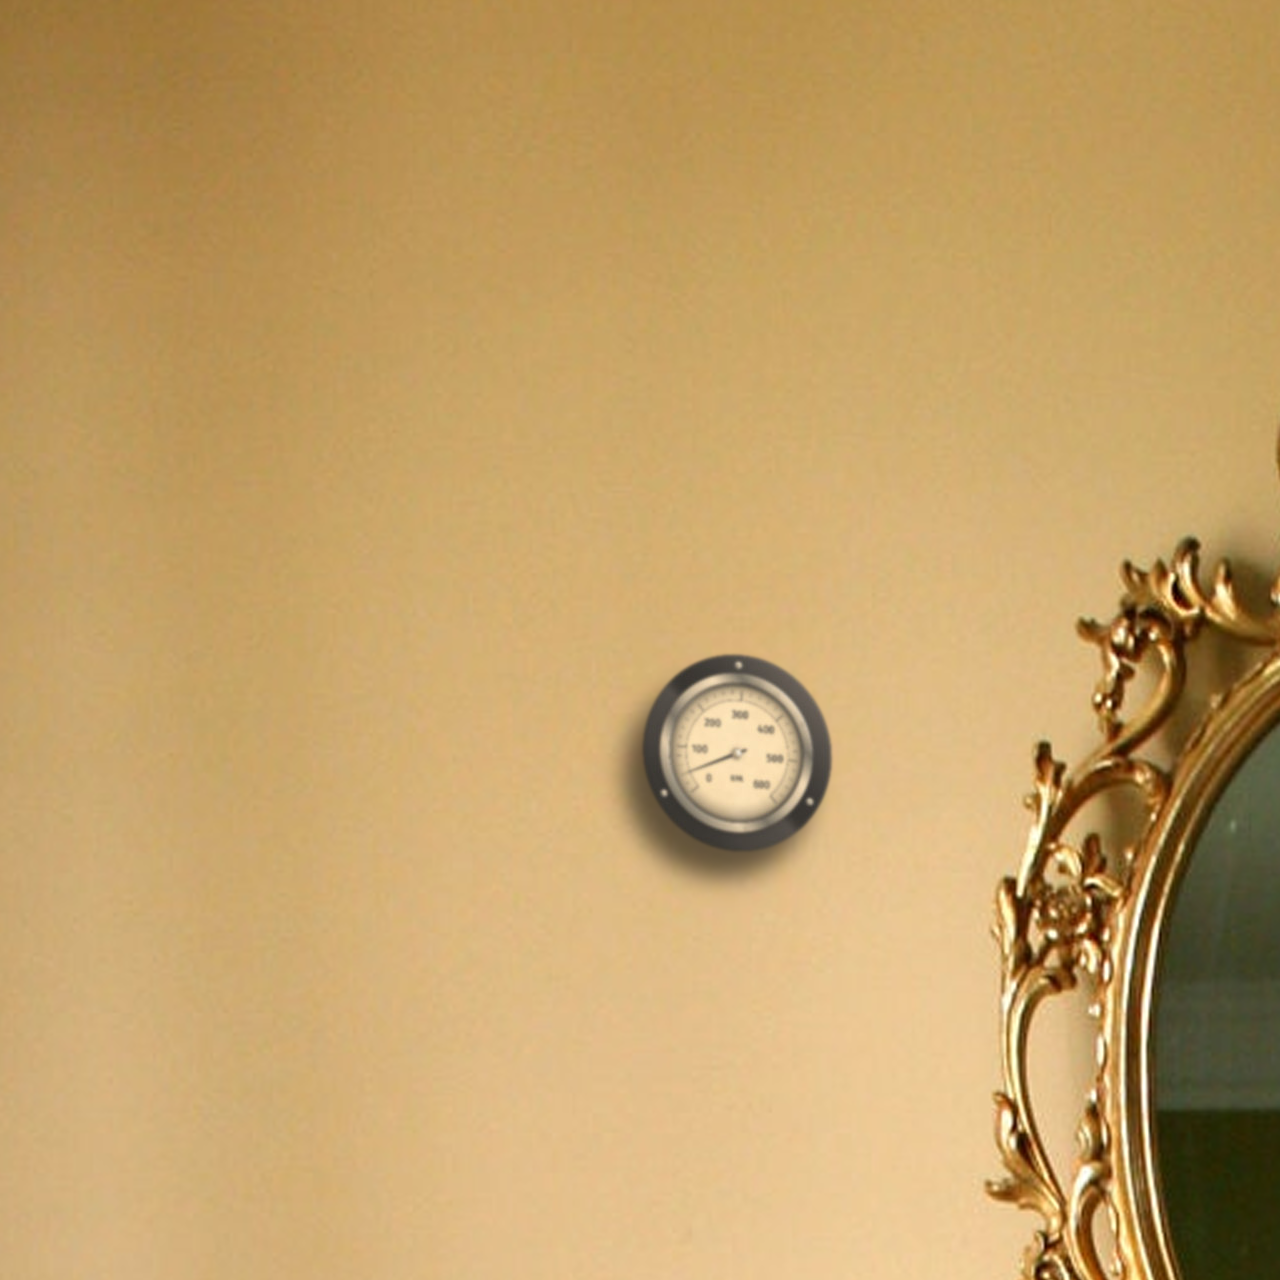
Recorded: 40,kPa
